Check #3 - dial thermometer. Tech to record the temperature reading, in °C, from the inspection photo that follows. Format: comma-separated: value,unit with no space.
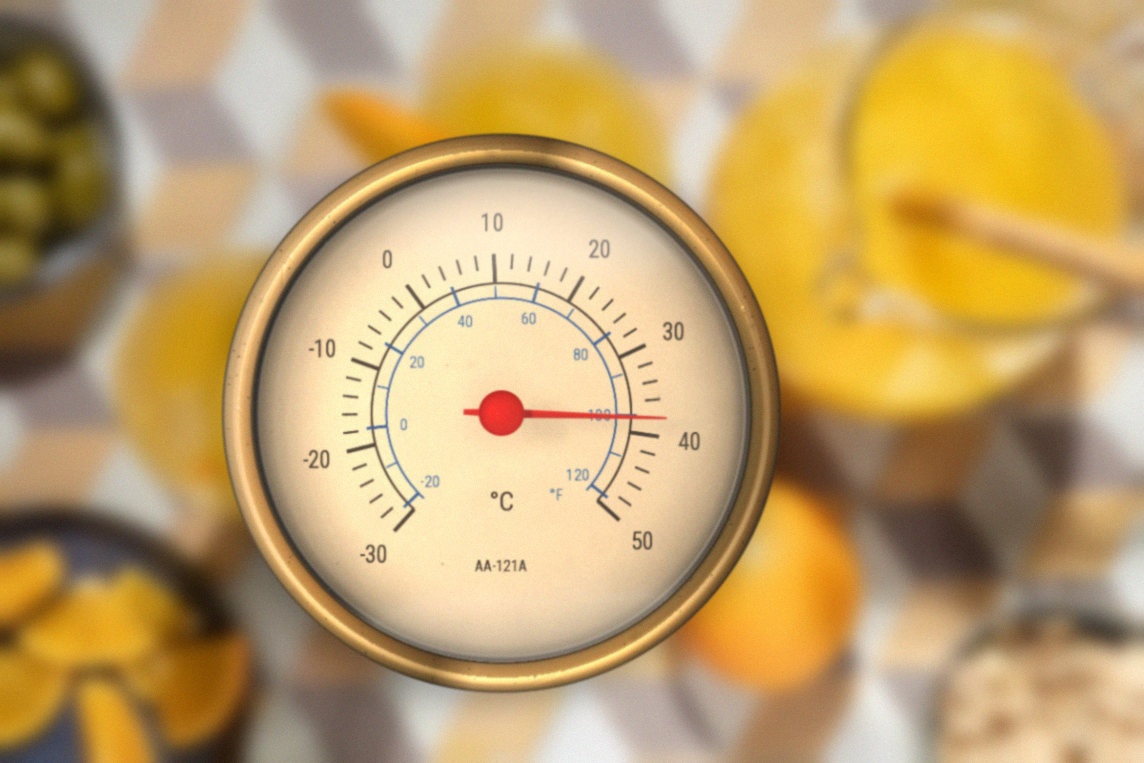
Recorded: 38,°C
